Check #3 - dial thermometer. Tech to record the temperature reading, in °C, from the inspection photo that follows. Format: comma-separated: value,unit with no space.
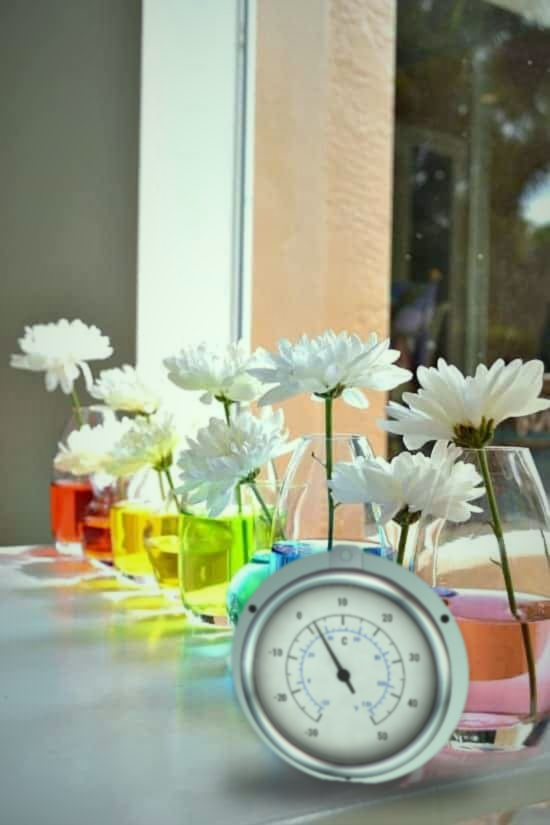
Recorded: 2.5,°C
